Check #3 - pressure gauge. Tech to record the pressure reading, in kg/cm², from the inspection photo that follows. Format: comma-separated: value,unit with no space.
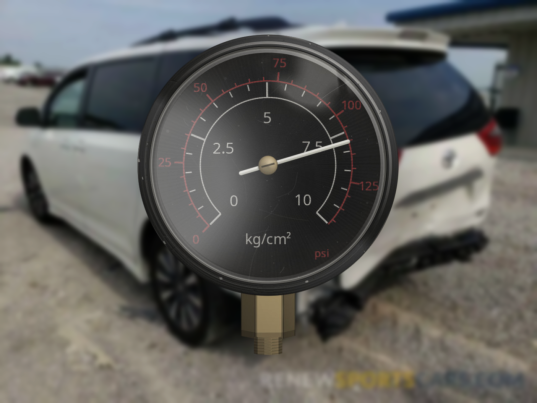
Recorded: 7.75,kg/cm²
